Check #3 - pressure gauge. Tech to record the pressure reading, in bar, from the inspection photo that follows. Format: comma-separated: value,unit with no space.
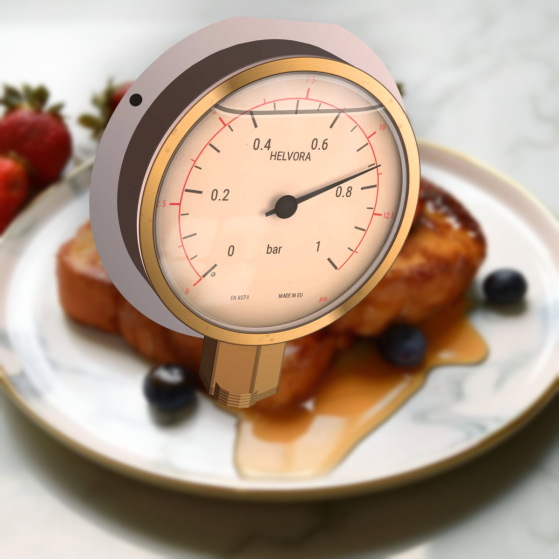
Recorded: 0.75,bar
